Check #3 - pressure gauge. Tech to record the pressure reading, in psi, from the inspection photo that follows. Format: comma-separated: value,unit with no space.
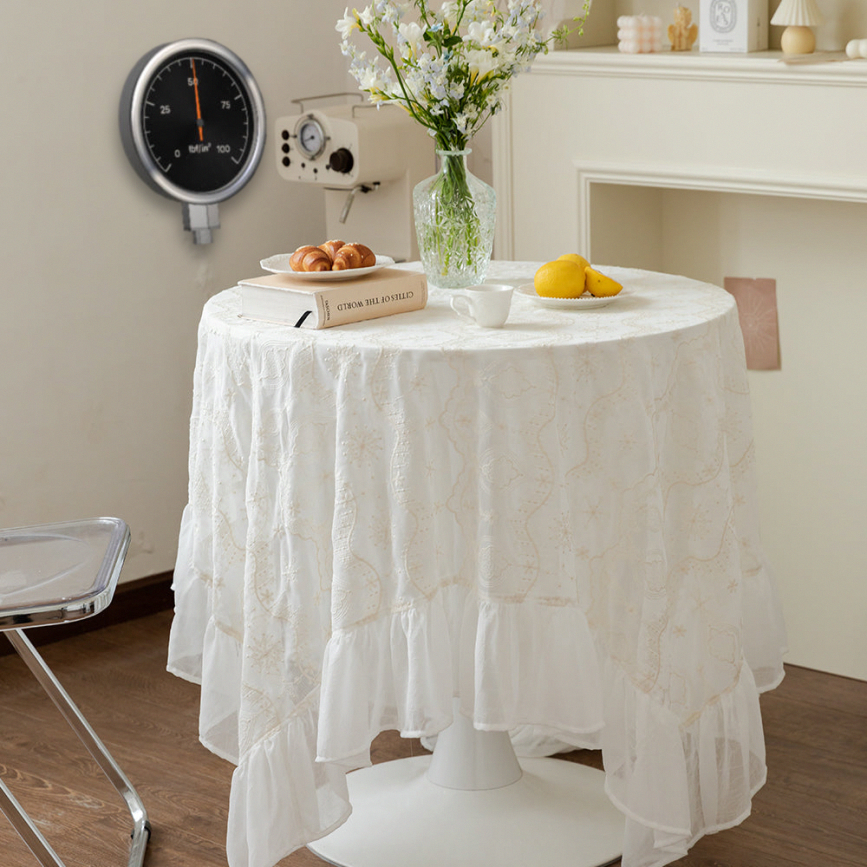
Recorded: 50,psi
